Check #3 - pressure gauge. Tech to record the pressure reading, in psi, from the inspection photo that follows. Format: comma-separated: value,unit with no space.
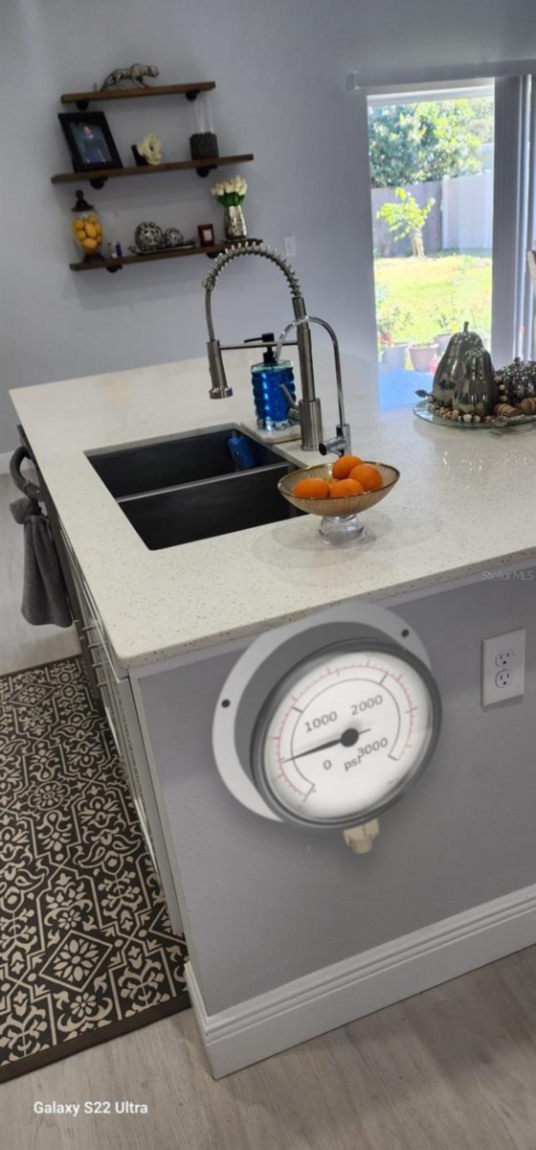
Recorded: 500,psi
